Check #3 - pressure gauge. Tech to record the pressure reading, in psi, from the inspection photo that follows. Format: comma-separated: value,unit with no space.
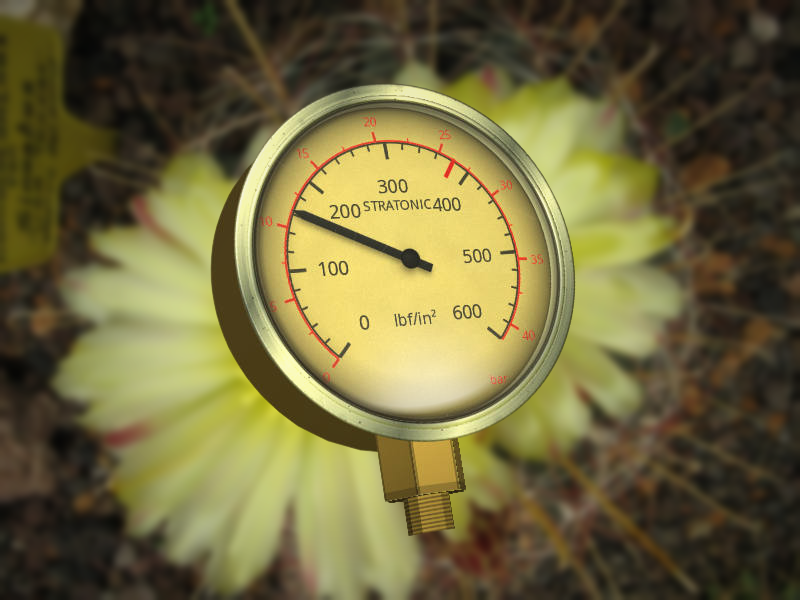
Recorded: 160,psi
